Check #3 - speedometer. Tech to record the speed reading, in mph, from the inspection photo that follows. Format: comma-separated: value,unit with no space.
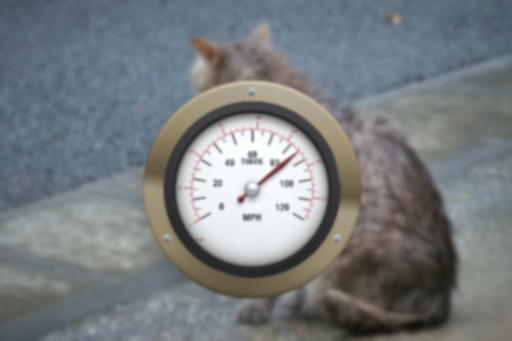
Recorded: 85,mph
